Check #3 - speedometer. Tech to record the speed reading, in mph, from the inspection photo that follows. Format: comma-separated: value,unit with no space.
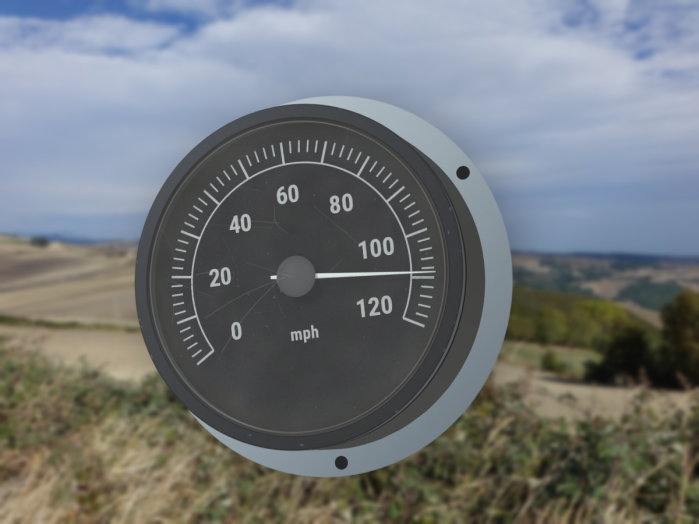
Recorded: 109,mph
